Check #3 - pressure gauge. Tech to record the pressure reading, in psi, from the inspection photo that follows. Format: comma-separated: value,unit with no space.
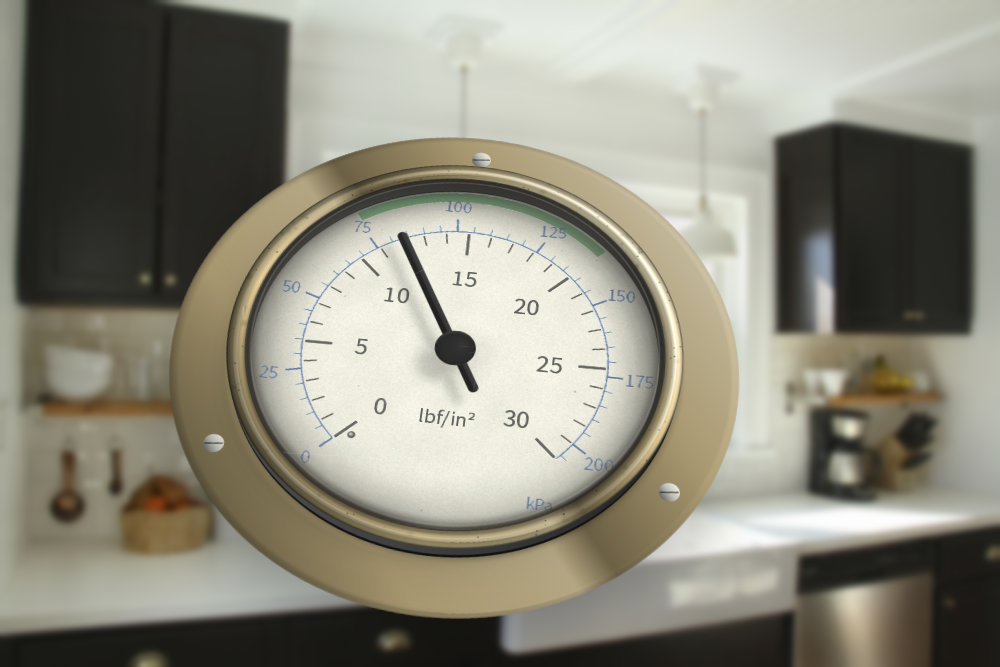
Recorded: 12,psi
